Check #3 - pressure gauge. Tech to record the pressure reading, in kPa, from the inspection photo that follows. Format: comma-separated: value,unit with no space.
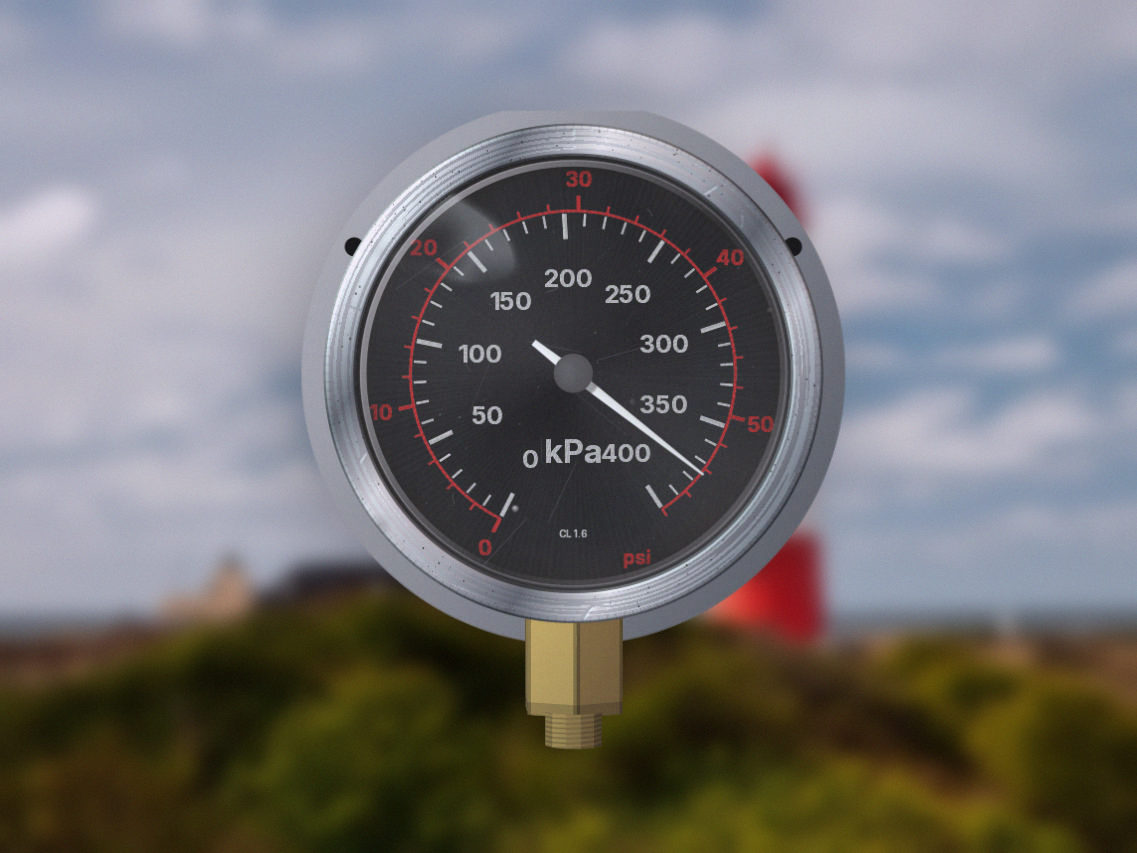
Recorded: 375,kPa
